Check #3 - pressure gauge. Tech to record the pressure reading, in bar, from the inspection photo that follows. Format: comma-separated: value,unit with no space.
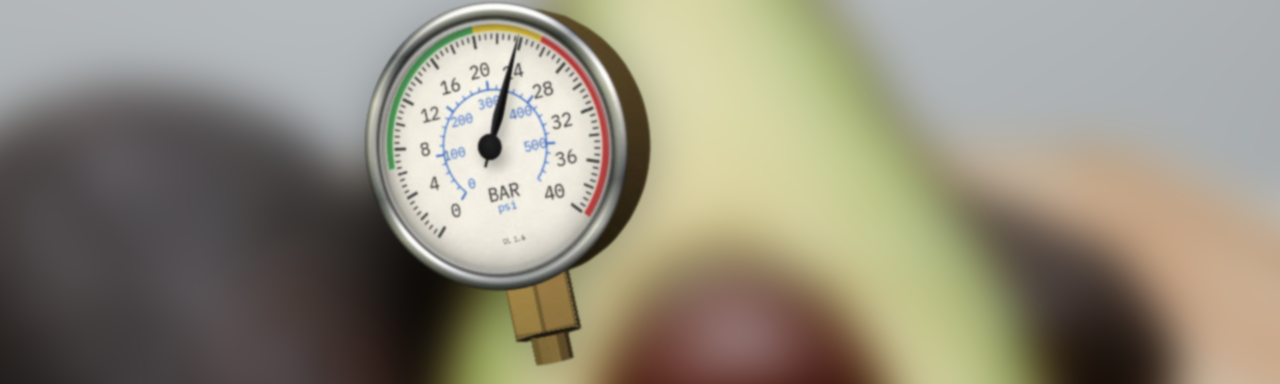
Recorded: 24,bar
